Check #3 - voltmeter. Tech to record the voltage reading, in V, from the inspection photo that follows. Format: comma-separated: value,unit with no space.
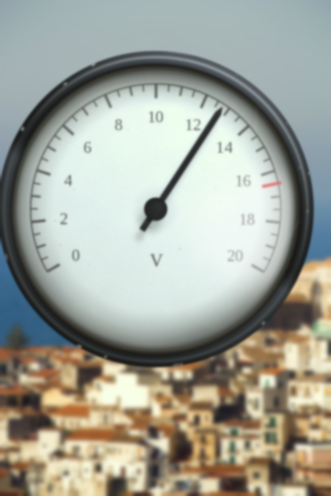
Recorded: 12.75,V
